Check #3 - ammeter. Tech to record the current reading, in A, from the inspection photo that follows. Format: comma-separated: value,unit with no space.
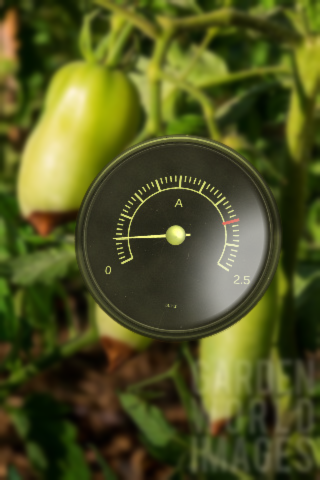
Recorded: 0.25,A
